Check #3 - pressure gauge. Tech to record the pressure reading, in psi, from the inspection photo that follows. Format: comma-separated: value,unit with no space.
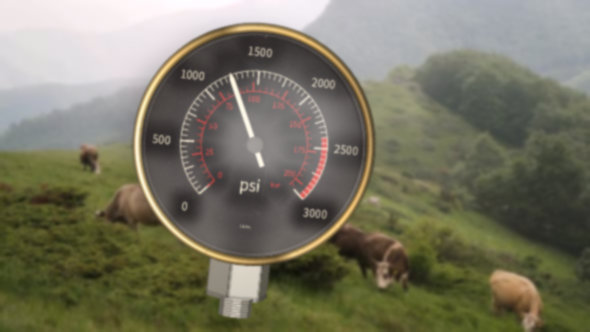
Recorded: 1250,psi
